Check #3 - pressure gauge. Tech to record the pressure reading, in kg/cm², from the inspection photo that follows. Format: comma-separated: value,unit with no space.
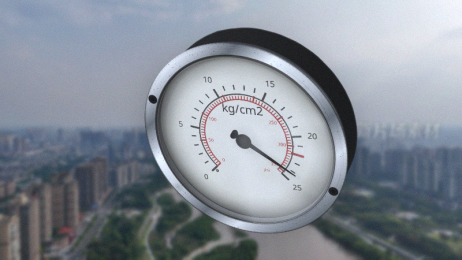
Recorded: 24,kg/cm²
